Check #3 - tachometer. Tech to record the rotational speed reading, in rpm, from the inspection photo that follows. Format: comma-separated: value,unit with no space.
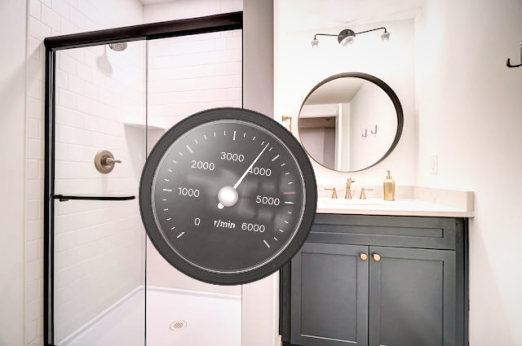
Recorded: 3700,rpm
